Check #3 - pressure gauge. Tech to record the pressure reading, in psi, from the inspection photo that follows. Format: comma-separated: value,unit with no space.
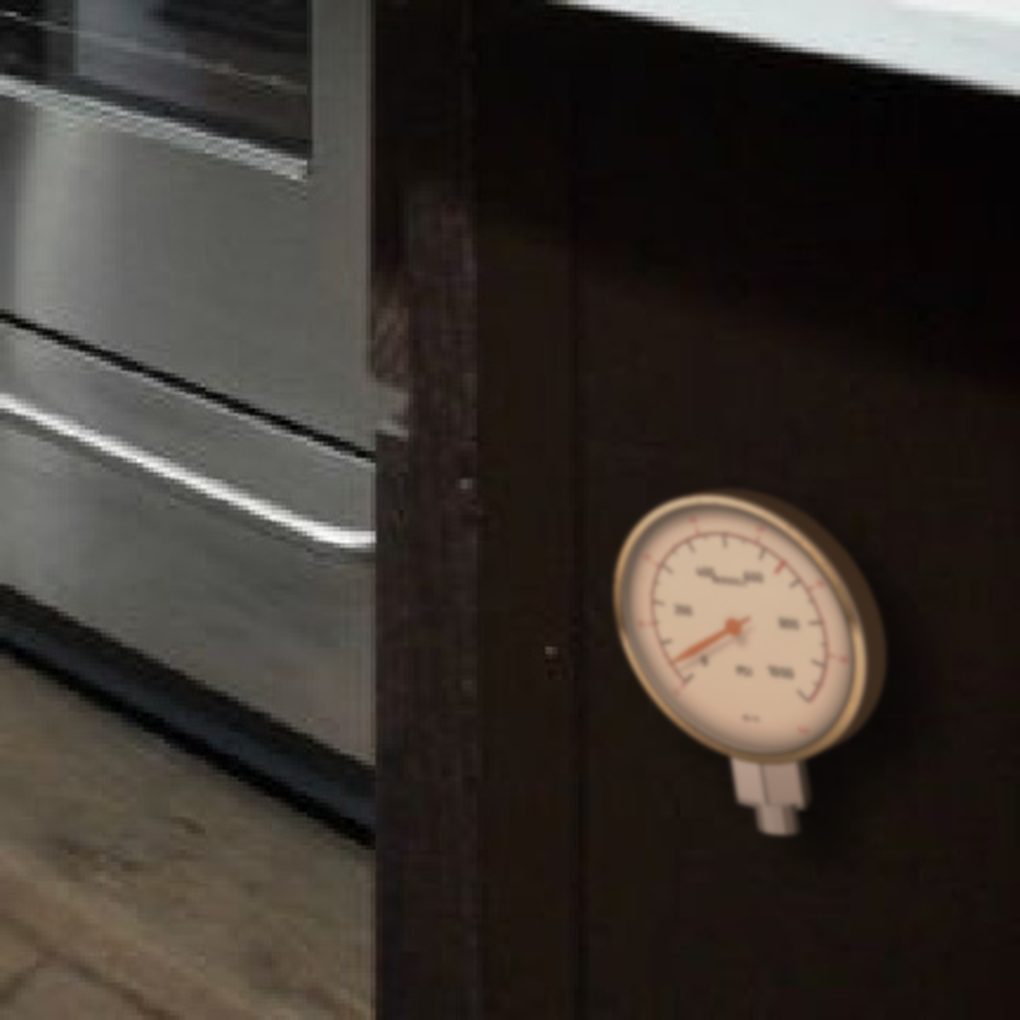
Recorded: 50,psi
